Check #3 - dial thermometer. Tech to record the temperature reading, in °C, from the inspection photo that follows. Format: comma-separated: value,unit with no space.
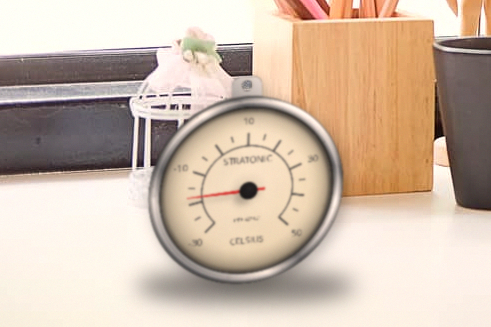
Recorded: -17.5,°C
